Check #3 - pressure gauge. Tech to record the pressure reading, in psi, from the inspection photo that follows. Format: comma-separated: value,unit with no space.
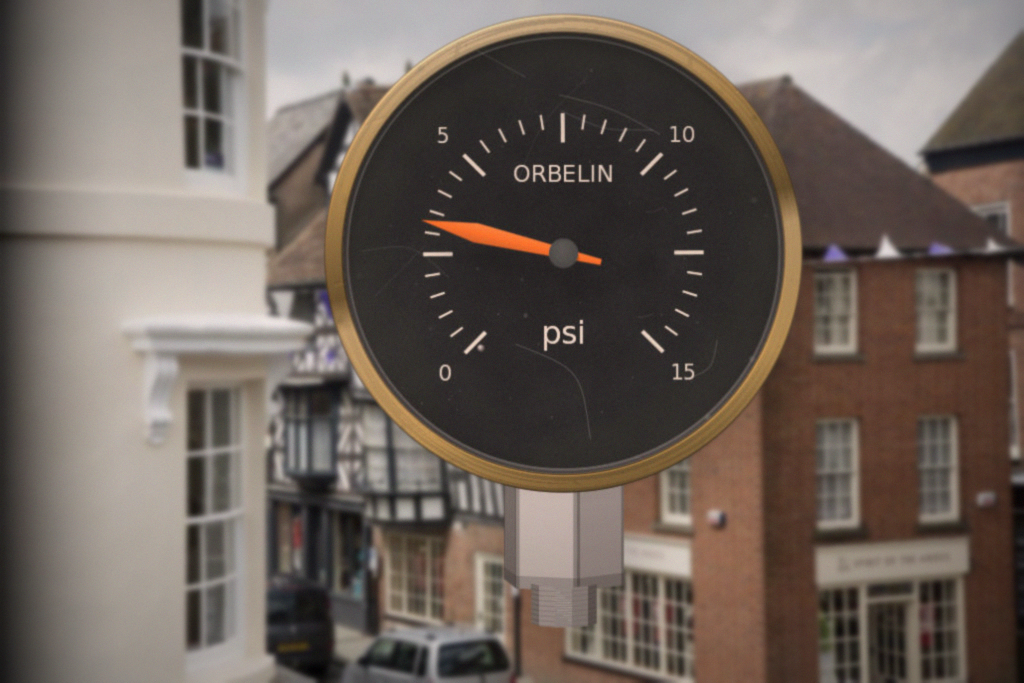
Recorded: 3.25,psi
